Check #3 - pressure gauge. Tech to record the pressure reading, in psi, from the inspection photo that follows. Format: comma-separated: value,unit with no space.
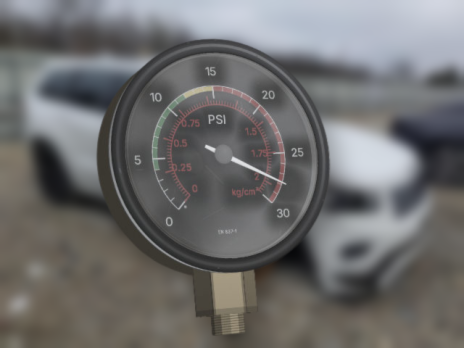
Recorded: 28,psi
